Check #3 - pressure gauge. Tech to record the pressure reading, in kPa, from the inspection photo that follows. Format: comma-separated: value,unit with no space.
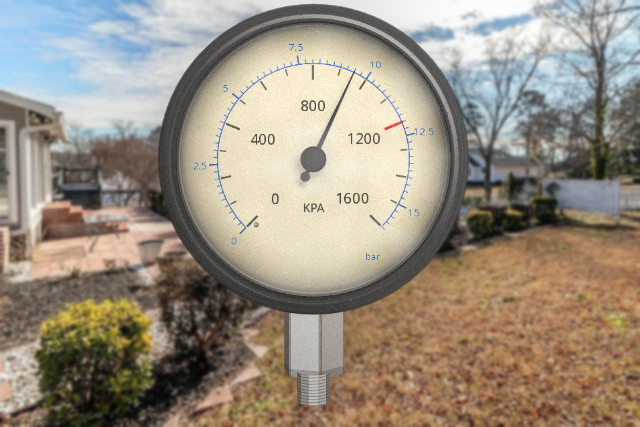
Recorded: 950,kPa
